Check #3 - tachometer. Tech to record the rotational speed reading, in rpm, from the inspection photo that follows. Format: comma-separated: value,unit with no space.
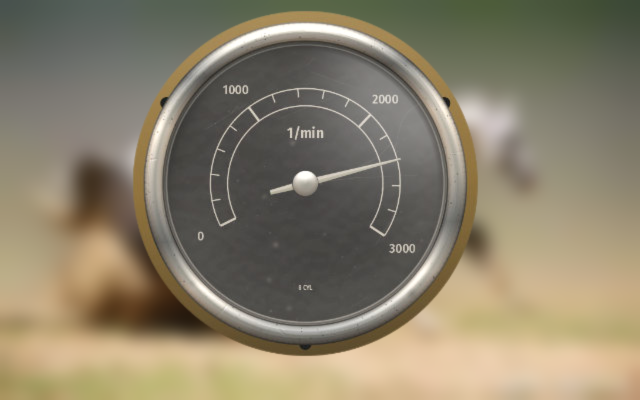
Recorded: 2400,rpm
